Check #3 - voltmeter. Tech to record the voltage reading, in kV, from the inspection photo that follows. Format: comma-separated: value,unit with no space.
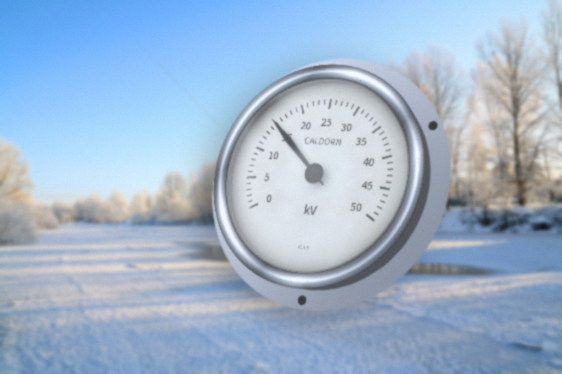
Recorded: 15,kV
